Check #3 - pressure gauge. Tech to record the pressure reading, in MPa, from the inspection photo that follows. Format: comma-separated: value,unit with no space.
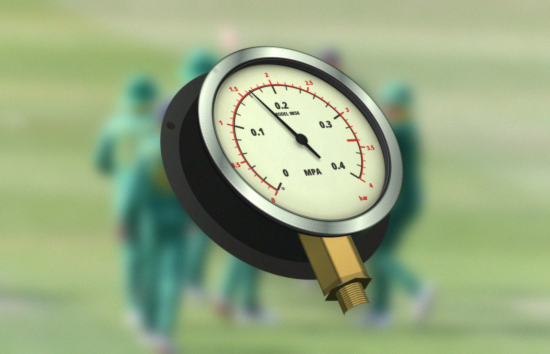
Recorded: 0.16,MPa
